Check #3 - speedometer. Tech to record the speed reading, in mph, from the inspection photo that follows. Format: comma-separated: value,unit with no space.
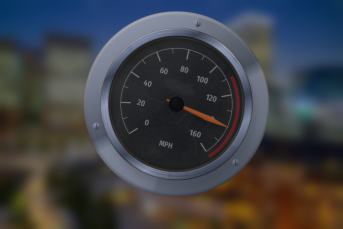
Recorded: 140,mph
